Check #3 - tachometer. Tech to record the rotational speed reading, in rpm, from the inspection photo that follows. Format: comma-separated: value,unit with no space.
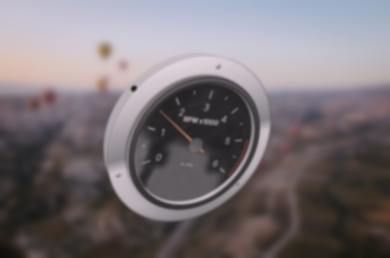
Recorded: 1500,rpm
